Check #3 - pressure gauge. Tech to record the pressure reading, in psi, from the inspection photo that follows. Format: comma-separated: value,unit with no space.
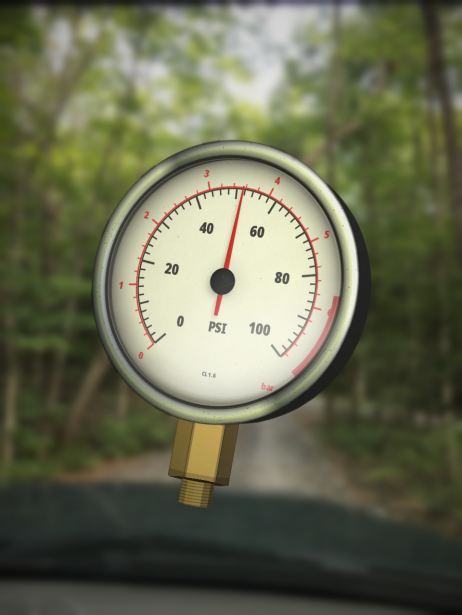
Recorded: 52,psi
